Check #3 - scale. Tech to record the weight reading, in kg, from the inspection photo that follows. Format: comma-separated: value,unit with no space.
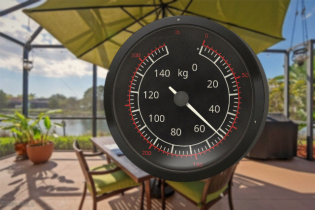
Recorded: 52,kg
